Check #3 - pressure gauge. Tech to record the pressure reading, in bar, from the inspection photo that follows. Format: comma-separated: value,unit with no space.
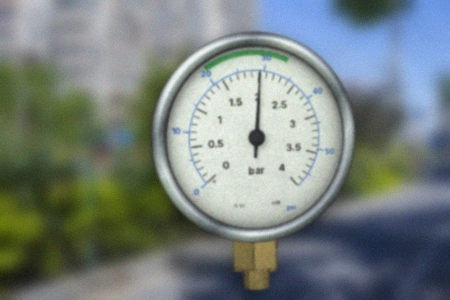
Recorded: 2,bar
